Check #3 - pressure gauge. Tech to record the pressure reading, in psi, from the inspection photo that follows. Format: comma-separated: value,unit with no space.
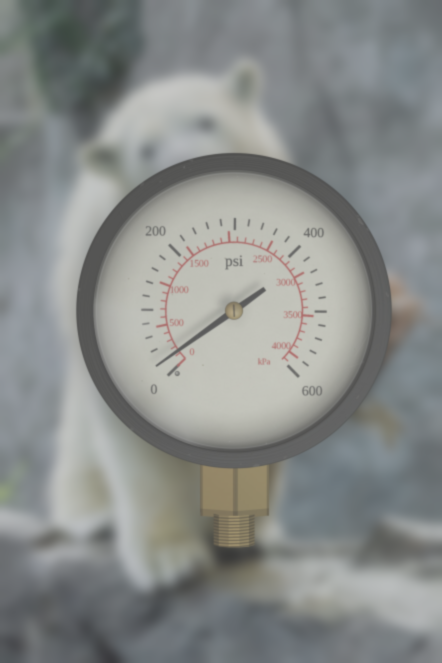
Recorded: 20,psi
